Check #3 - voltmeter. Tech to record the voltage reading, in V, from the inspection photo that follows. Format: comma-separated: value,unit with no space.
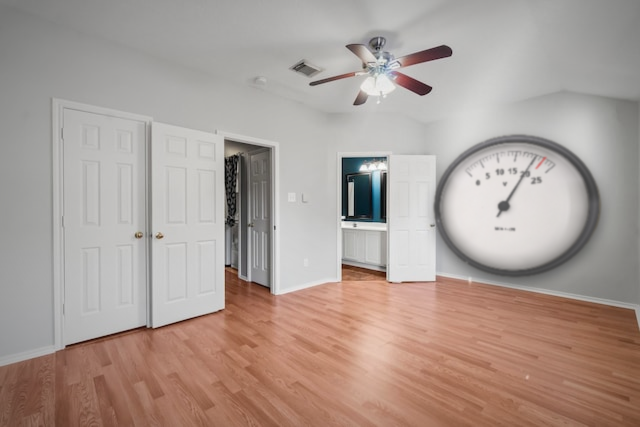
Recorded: 20,V
